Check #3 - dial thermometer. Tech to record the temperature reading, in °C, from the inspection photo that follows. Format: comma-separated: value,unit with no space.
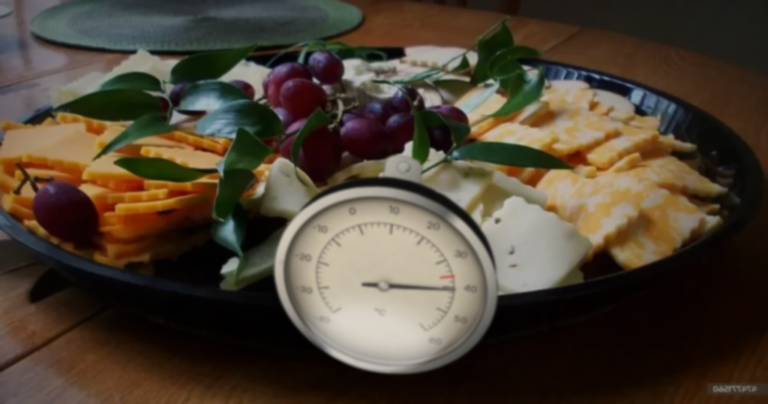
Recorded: 40,°C
